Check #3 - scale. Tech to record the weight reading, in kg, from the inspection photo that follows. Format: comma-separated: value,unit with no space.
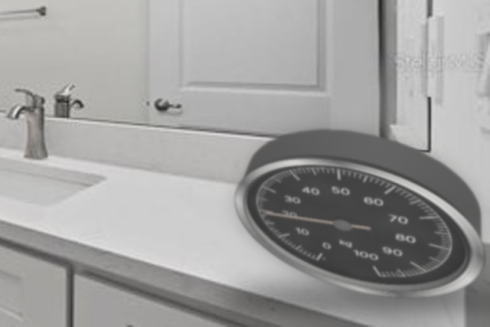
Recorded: 20,kg
